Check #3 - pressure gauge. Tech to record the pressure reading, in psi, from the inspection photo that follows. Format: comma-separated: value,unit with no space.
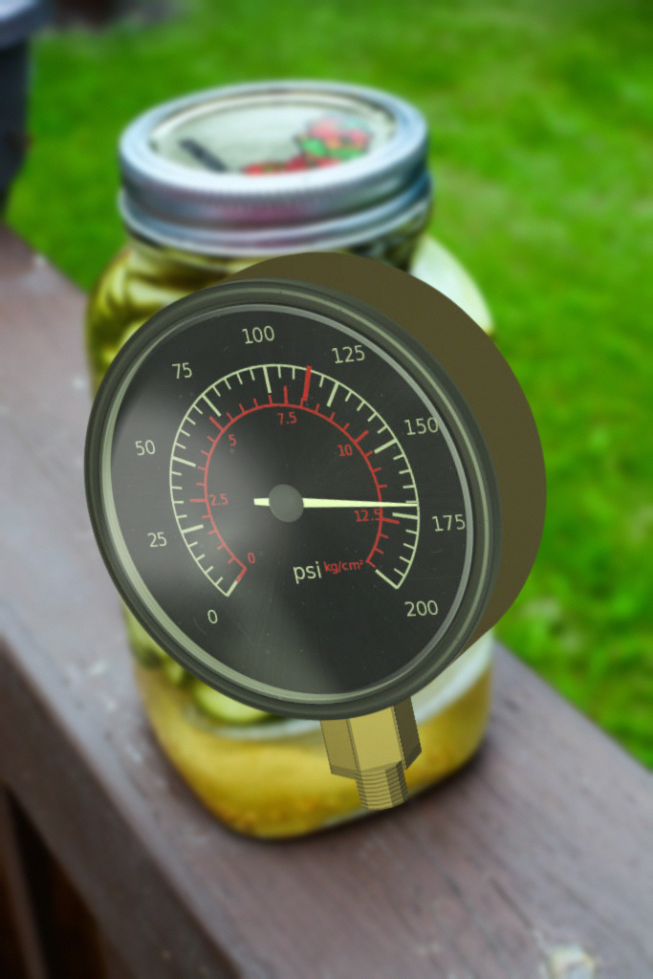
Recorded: 170,psi
